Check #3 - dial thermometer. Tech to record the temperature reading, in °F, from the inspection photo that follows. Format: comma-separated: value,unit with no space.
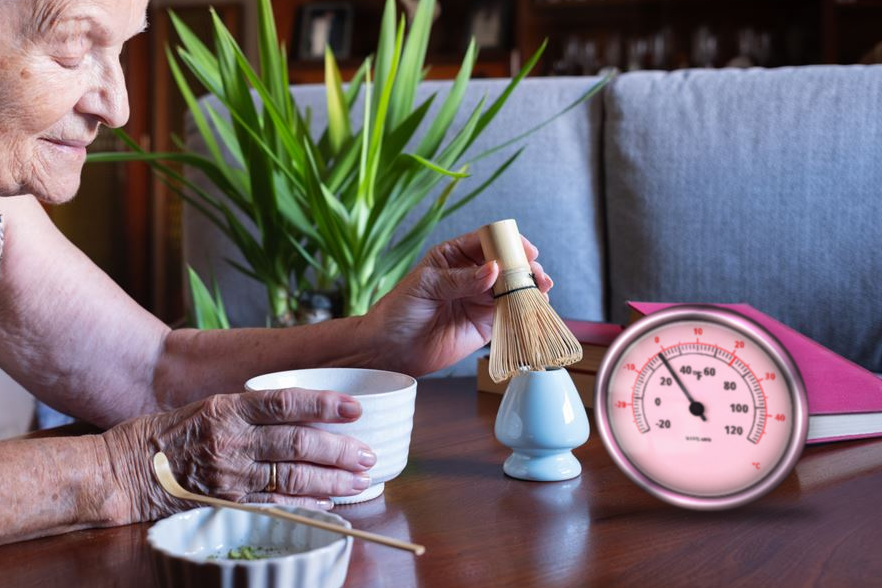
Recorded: 30,°F
